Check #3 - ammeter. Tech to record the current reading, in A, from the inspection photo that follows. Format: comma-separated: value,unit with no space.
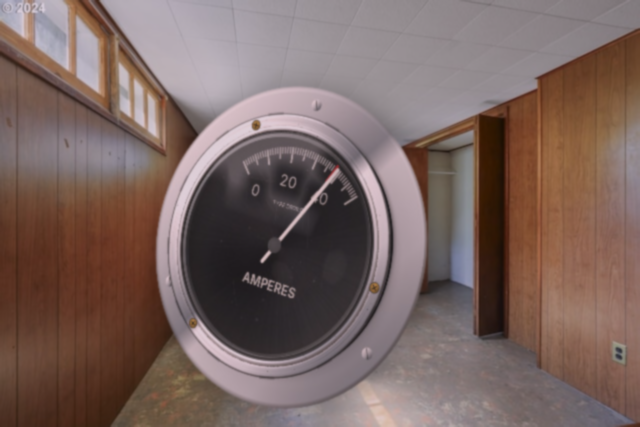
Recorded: 40,A
